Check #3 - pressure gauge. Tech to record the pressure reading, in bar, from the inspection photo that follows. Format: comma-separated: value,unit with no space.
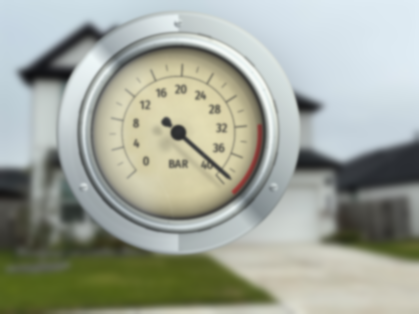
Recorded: 39,bar
